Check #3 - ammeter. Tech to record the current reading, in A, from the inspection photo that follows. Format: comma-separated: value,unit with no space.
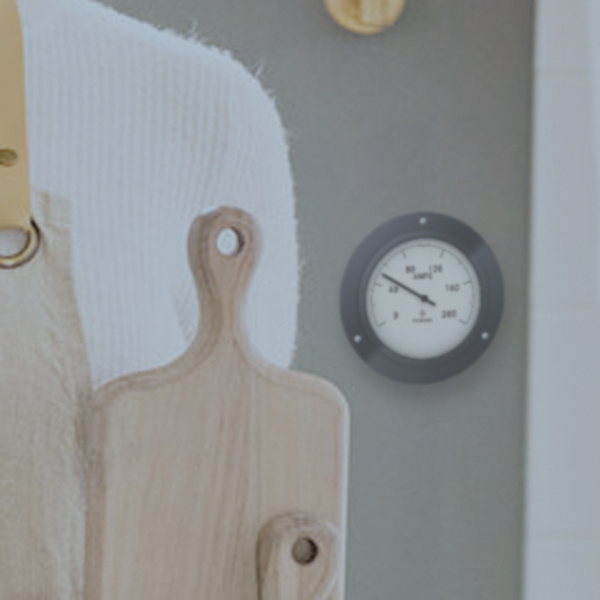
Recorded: 50,A
